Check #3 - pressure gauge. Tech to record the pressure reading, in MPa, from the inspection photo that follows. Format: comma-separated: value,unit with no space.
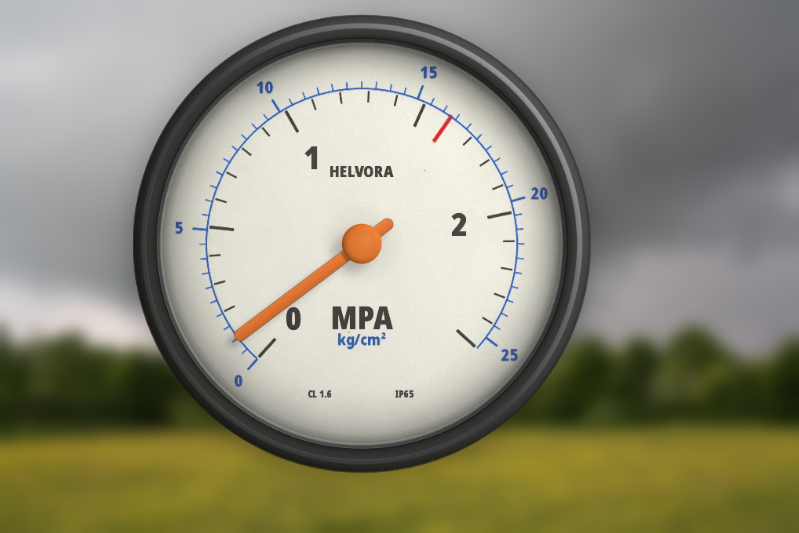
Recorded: 0.1,MPa
